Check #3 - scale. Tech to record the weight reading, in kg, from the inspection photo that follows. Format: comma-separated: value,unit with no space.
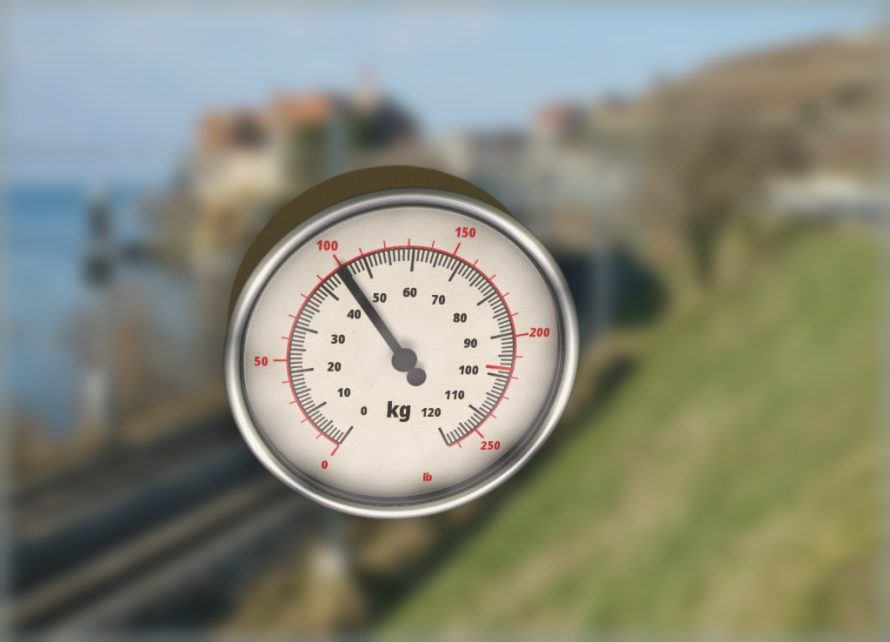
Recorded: 45,kg
